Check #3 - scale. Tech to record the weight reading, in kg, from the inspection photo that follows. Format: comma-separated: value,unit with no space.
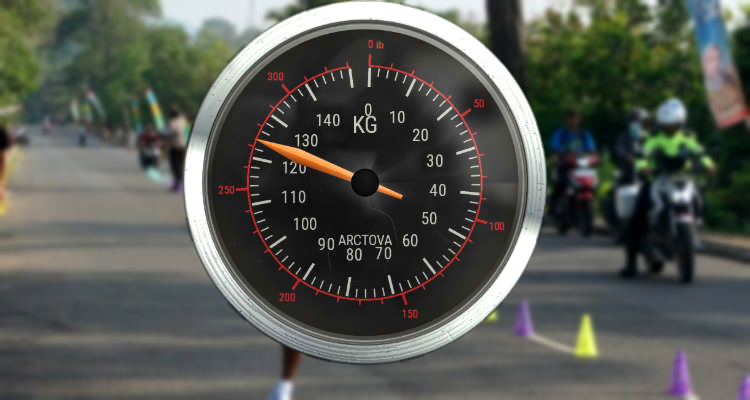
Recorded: 124,kg
